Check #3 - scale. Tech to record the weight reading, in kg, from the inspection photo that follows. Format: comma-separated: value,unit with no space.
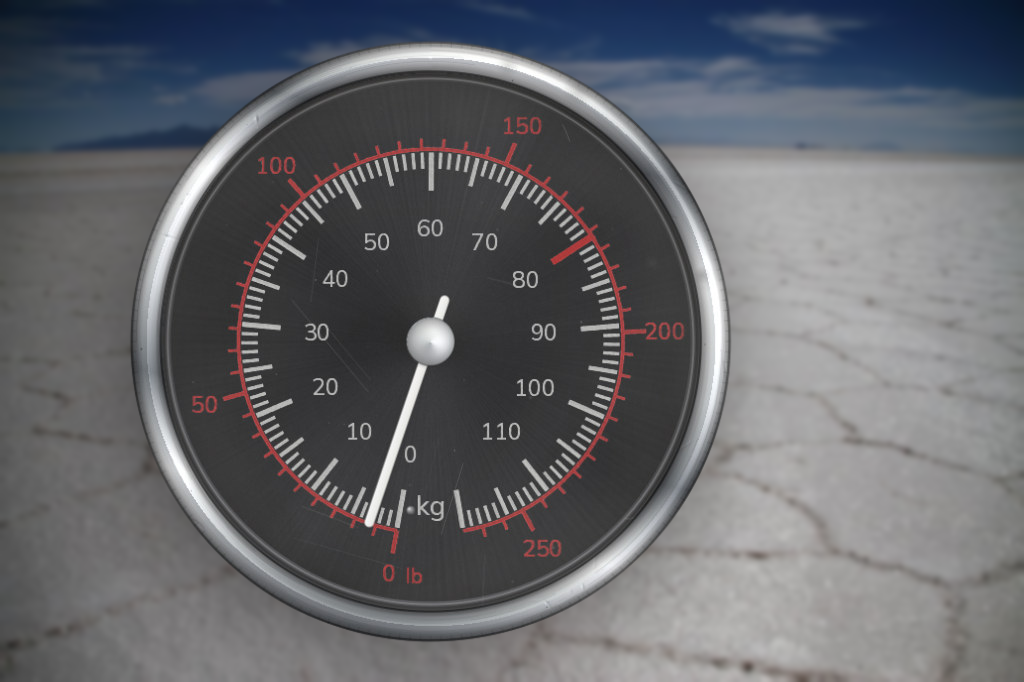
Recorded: 3,kg
